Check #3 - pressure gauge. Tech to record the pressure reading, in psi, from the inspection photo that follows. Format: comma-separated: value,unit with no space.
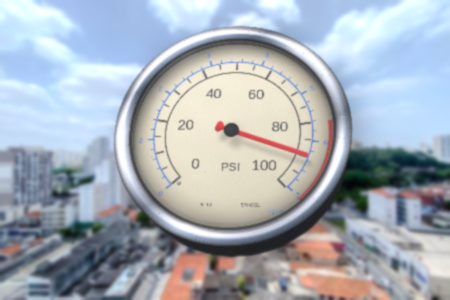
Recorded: 90,psi
